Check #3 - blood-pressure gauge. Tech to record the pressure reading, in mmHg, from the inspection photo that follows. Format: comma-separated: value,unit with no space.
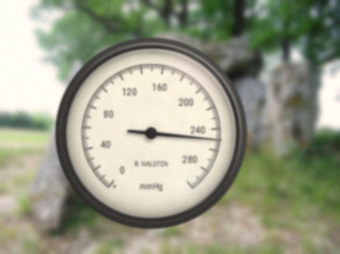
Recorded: 250,mmHg
